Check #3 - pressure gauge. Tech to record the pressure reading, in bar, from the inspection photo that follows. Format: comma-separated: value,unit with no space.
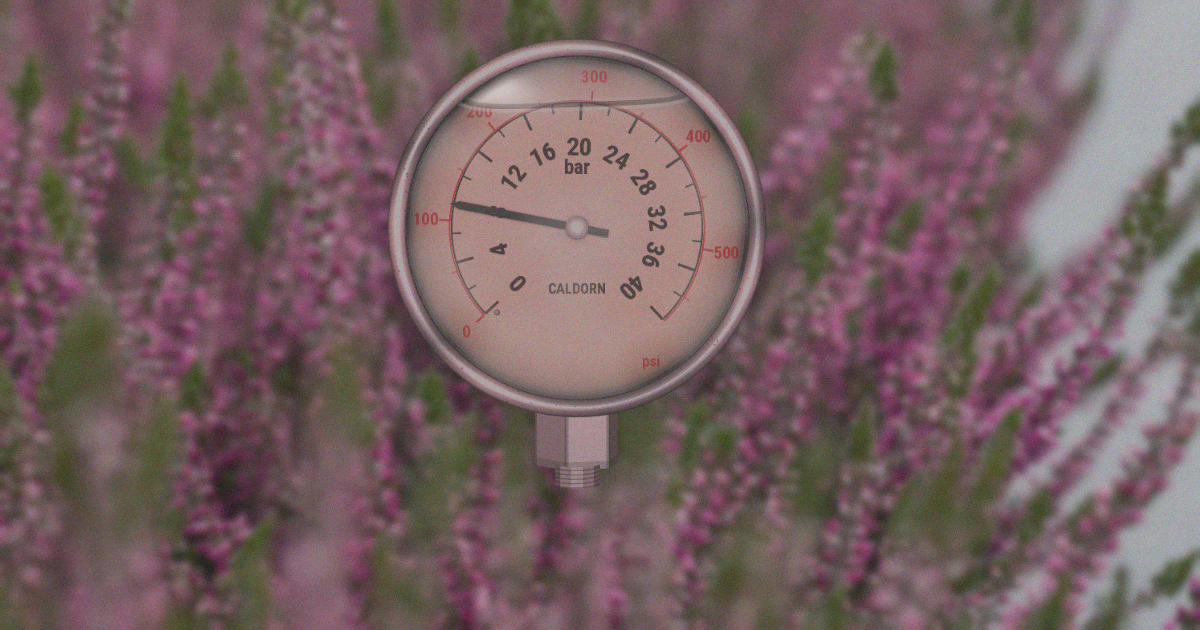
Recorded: 8,bar
